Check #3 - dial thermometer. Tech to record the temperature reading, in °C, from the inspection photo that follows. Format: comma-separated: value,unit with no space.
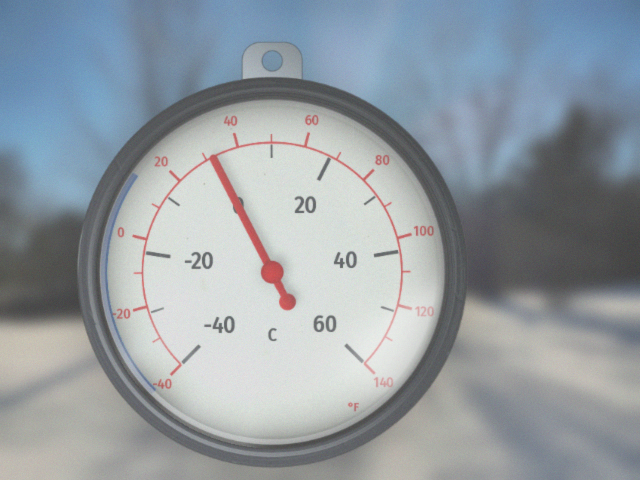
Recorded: 0,°C
